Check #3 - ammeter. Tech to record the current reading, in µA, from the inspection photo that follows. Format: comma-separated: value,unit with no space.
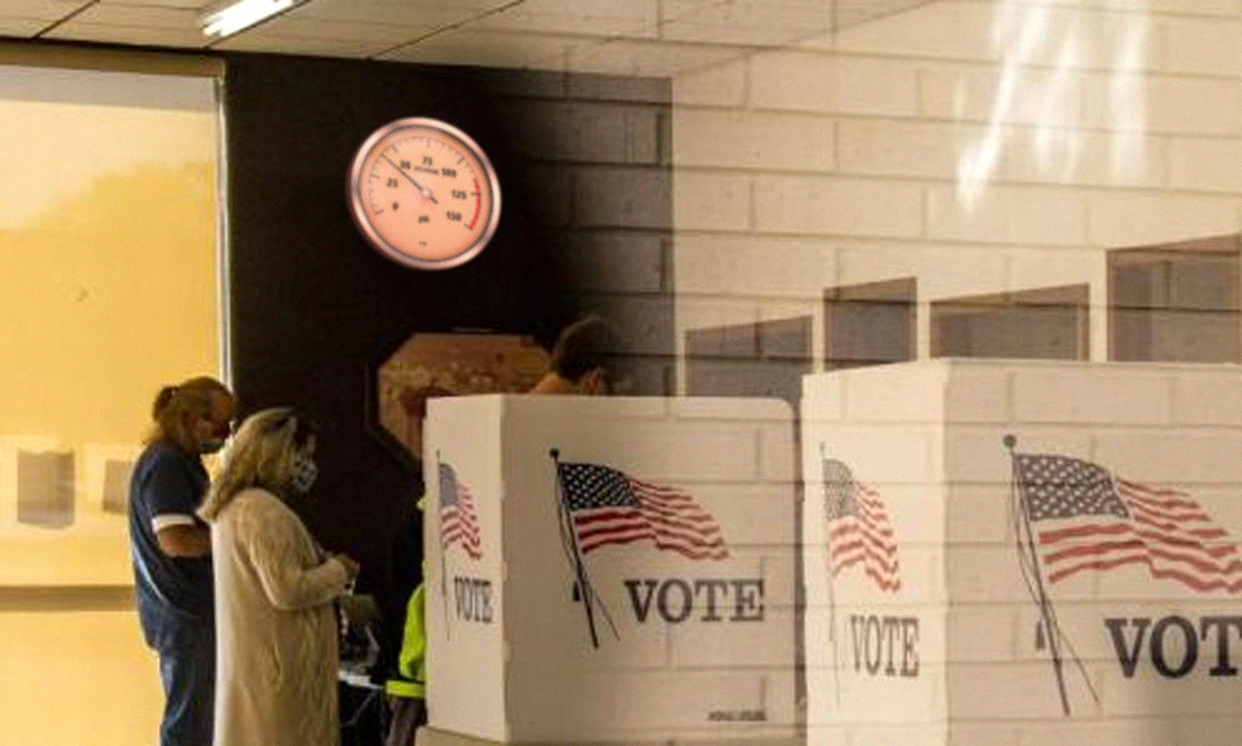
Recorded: 40,µA
